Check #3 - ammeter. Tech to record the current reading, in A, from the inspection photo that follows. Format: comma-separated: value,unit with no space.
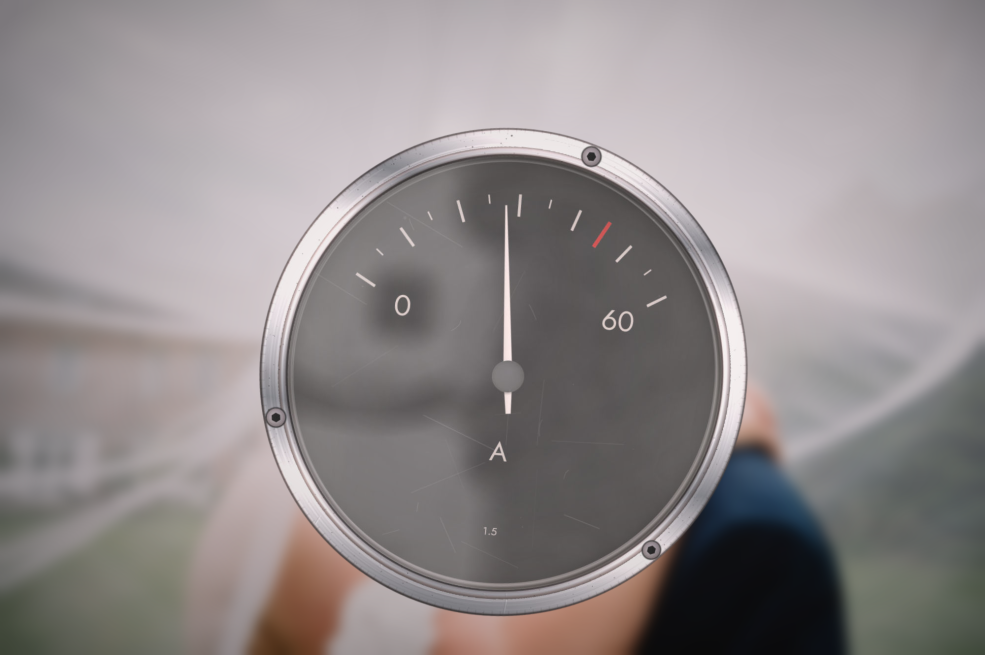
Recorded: 27.5,A
